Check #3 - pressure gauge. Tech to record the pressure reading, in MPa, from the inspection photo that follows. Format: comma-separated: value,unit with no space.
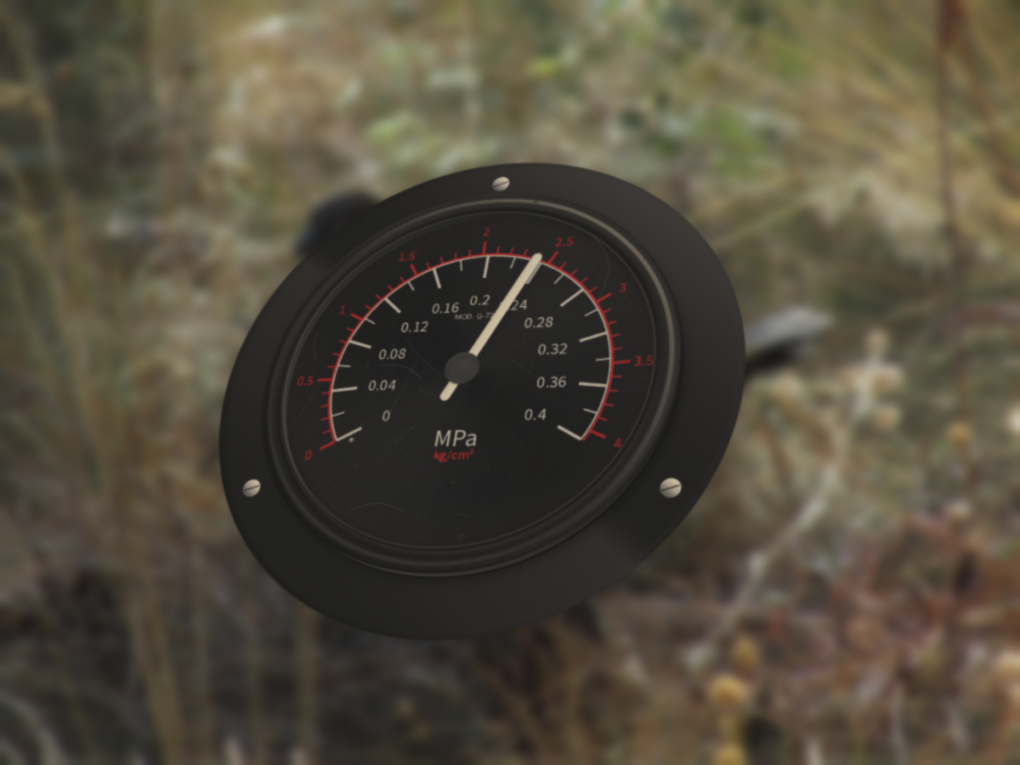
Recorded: 0.24,MPa
